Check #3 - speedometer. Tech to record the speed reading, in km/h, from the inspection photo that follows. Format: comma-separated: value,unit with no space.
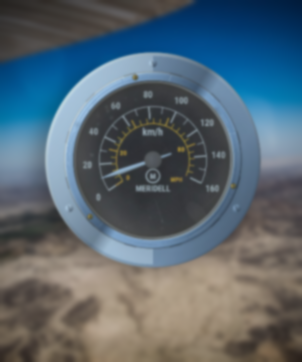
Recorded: 10,km/h
